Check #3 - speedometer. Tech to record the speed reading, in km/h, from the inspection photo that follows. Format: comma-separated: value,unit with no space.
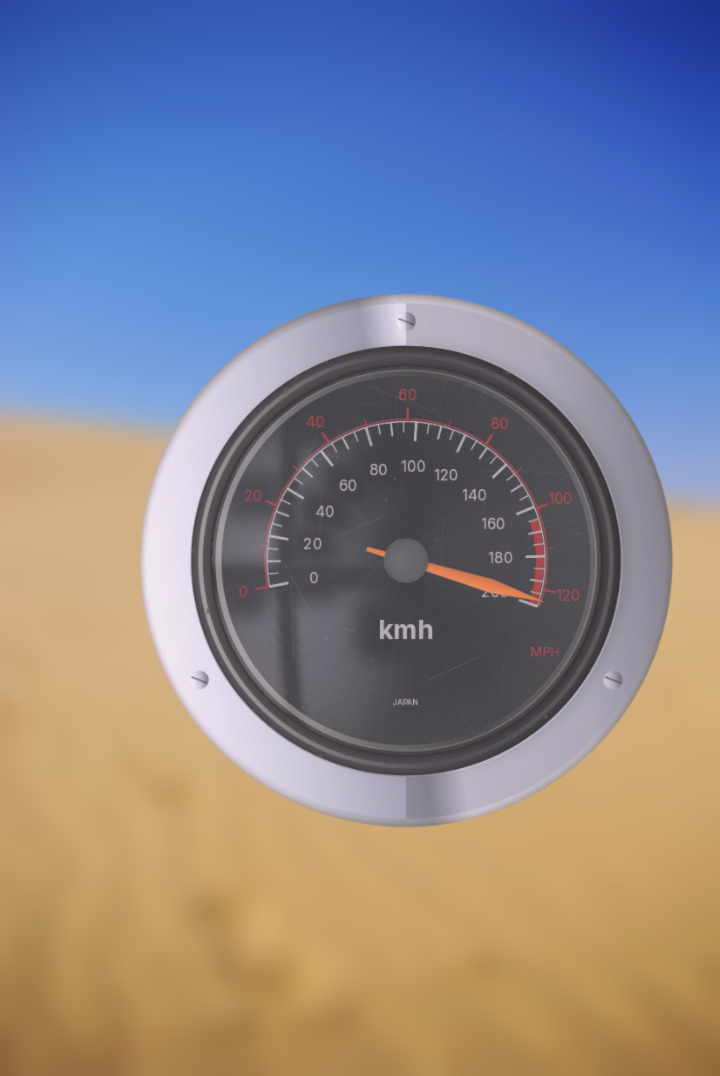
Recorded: 197.5,km/h
